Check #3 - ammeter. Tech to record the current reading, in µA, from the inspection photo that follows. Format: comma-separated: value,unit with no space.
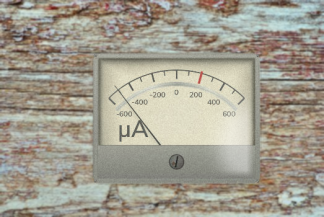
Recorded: -500,µA
